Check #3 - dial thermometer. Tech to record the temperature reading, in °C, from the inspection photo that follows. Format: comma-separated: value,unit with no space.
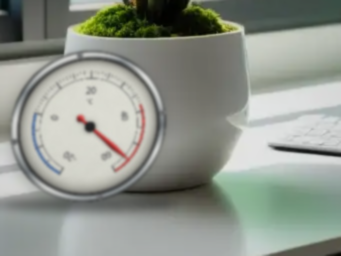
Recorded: 55,°C
